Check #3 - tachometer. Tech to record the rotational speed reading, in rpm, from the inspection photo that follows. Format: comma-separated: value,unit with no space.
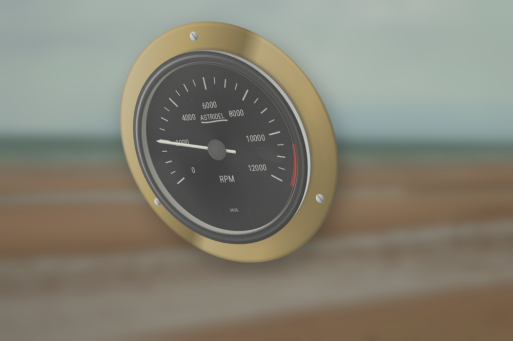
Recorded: 2000,rpm
